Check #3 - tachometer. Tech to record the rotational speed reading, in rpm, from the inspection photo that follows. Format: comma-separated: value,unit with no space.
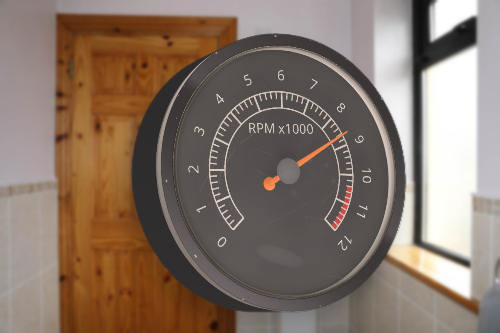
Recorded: 8600,rpm
